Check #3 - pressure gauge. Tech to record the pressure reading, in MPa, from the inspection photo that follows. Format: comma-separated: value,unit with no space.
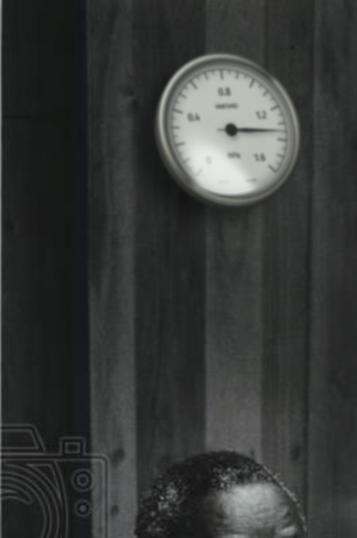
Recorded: 1.35,MPa
